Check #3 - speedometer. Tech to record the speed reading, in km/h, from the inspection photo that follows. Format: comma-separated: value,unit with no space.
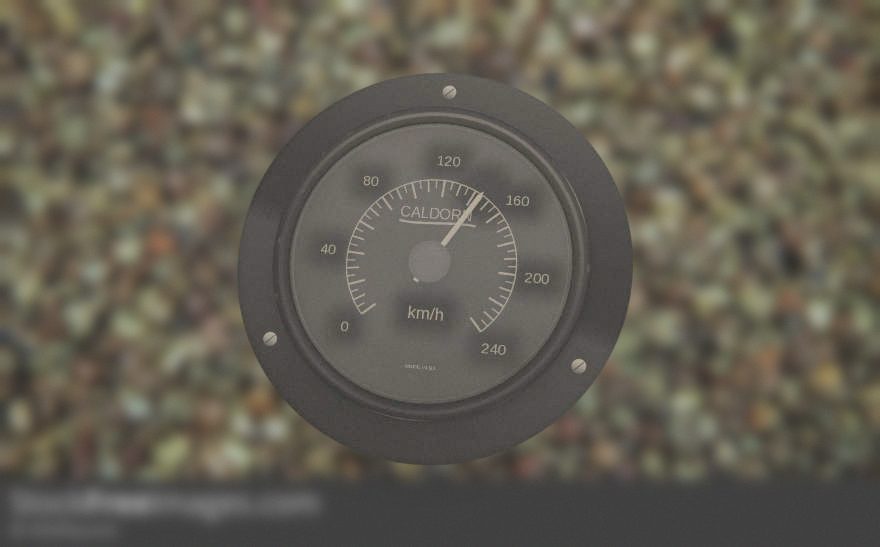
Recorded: 145,km/h
